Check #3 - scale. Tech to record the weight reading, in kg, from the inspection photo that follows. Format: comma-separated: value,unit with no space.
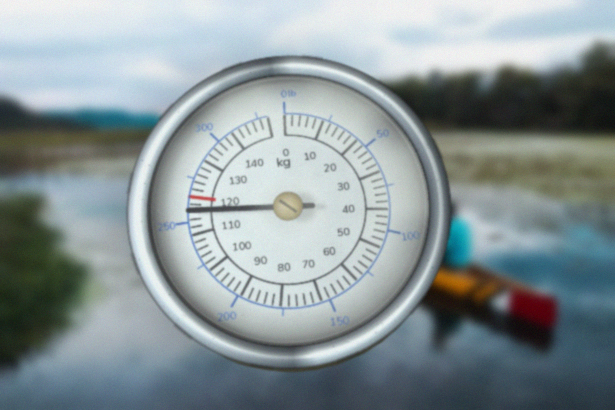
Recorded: 116,kg
